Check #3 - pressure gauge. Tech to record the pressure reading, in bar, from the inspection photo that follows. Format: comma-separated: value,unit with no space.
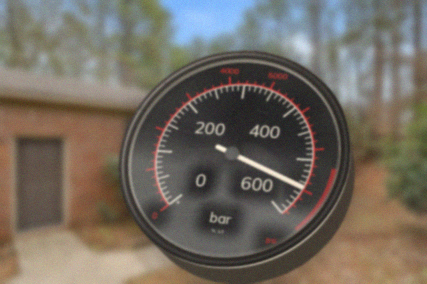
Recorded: 550,bar
